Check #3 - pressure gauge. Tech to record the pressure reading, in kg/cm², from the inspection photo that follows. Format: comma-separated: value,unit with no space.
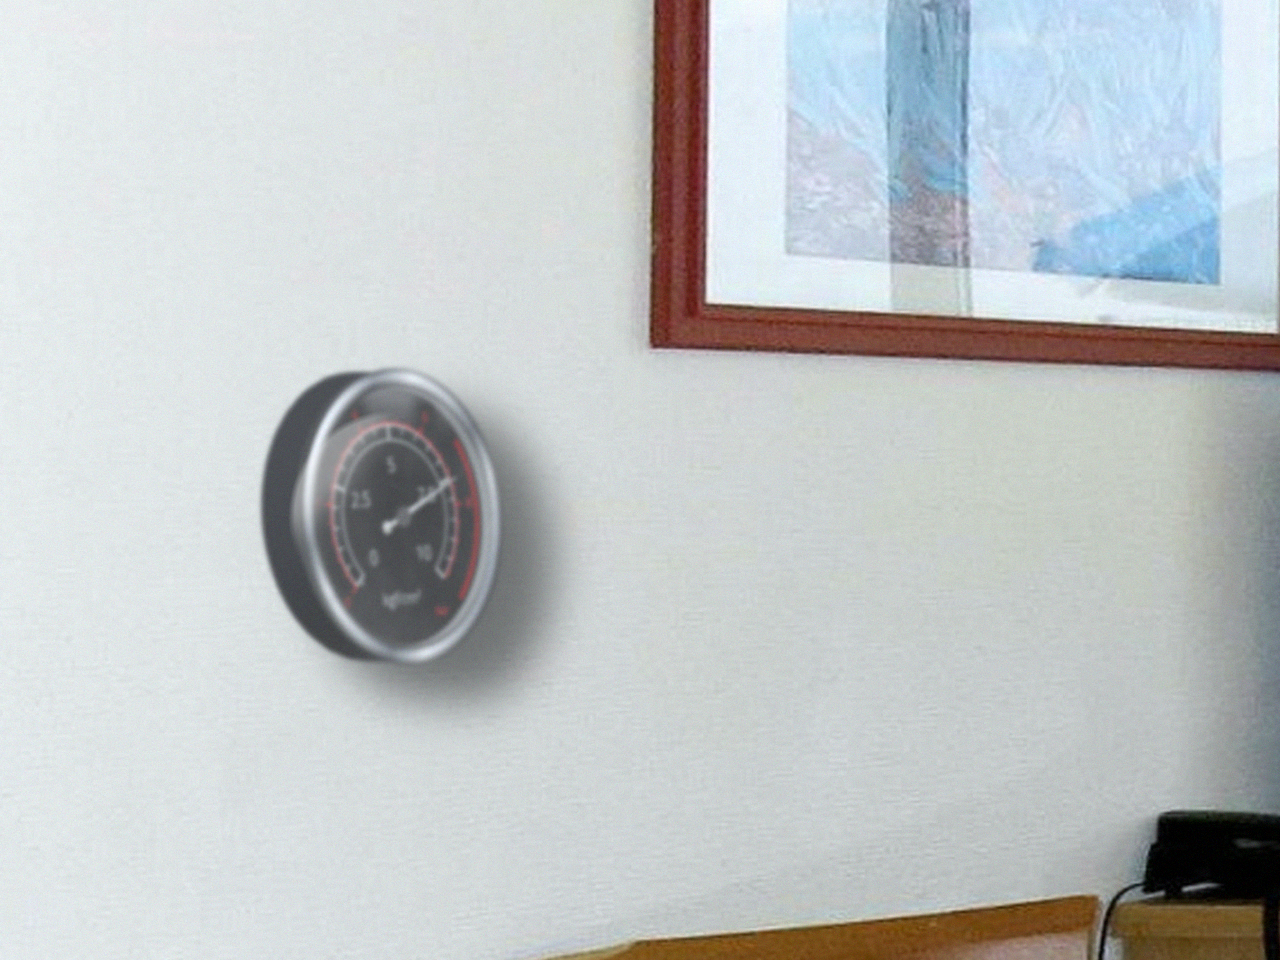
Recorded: 7.5,kg/cm²
